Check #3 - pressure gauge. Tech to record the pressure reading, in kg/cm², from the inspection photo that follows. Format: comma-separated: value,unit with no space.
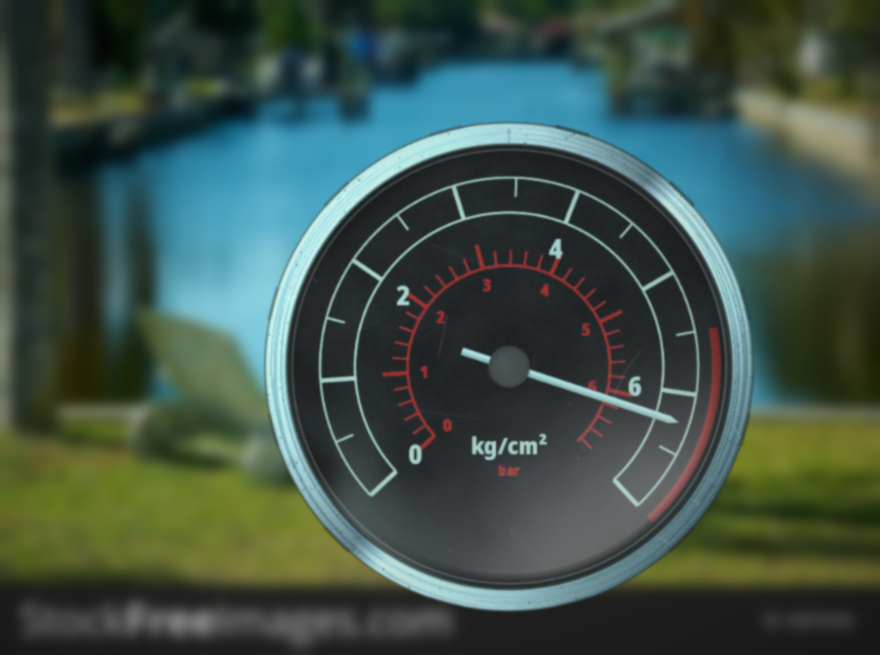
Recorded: 6.25,kg/cm²
